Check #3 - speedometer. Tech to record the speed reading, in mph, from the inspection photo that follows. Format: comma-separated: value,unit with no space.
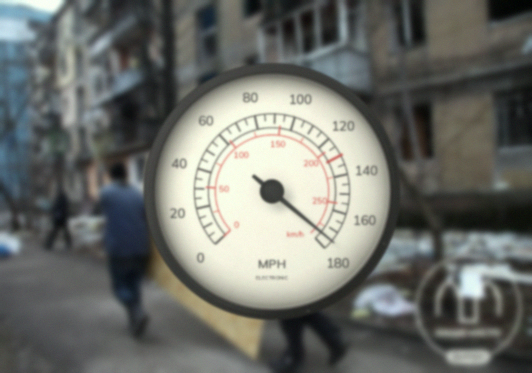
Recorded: 175,mph
